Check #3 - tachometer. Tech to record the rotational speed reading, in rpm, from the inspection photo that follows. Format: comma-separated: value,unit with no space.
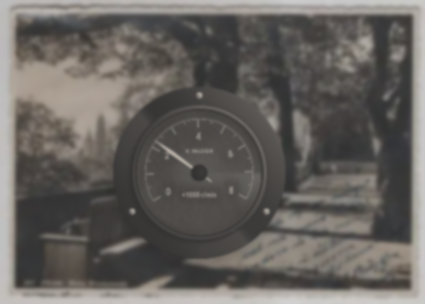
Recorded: 2250,rpm
